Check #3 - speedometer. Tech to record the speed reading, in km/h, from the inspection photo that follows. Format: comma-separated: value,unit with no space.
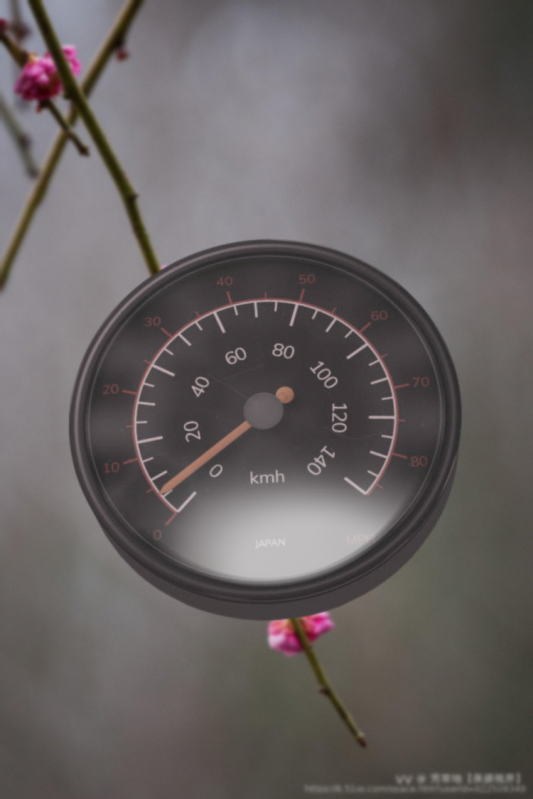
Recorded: 5,km/h
